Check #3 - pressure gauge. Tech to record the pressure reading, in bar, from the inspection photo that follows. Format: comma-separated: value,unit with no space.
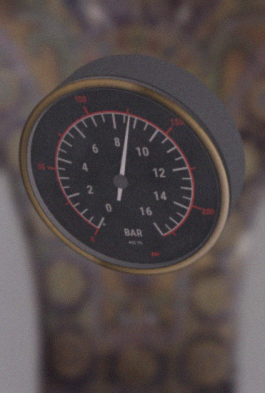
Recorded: 8.75,bar
